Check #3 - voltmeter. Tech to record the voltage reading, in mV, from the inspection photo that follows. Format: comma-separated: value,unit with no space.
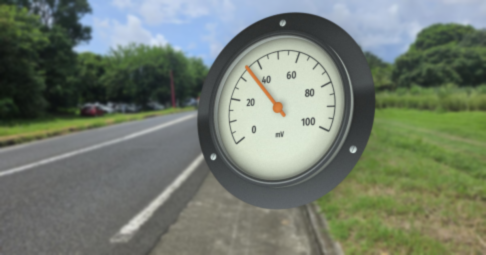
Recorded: 35,mV
